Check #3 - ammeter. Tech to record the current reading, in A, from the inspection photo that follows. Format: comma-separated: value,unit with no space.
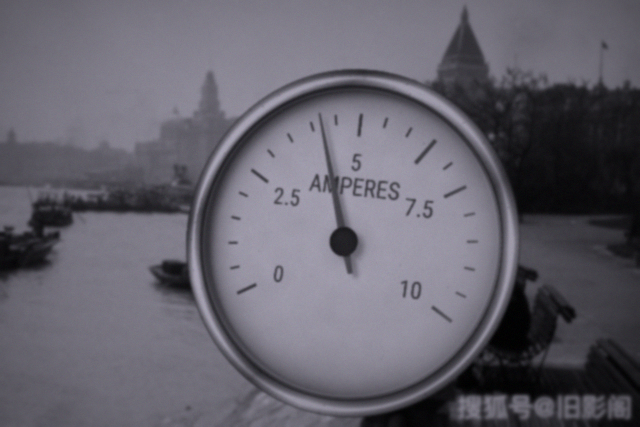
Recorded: 4.25,A
